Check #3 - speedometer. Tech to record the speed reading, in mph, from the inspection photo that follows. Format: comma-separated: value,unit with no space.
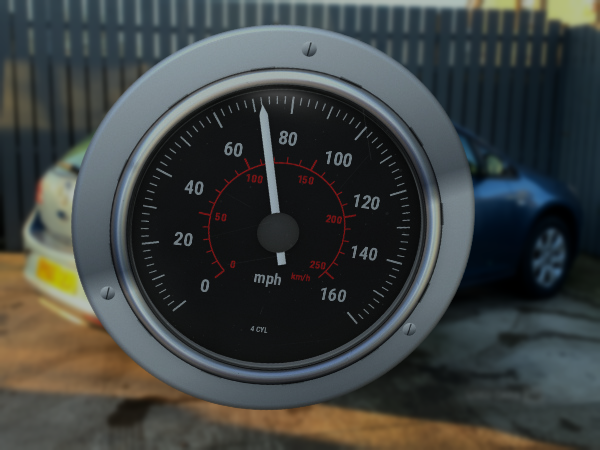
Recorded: 72,mph
